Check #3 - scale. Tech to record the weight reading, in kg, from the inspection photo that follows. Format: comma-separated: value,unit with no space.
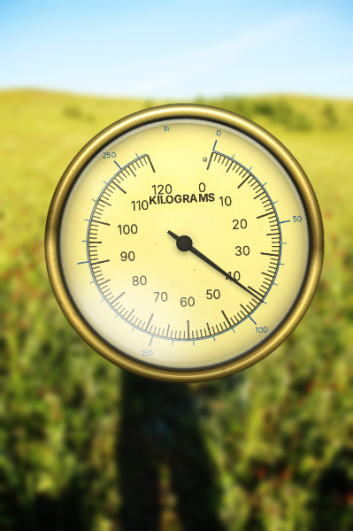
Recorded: 41,kg
